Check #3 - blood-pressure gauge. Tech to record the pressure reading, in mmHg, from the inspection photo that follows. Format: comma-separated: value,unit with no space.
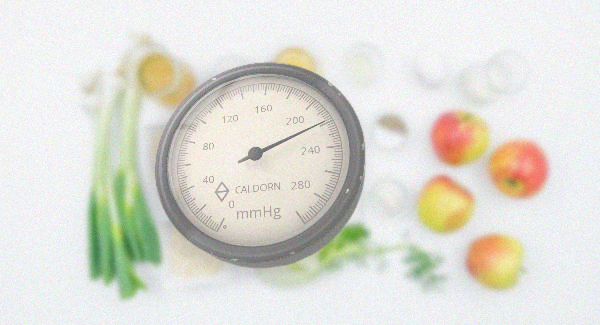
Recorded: 220,mmHg
